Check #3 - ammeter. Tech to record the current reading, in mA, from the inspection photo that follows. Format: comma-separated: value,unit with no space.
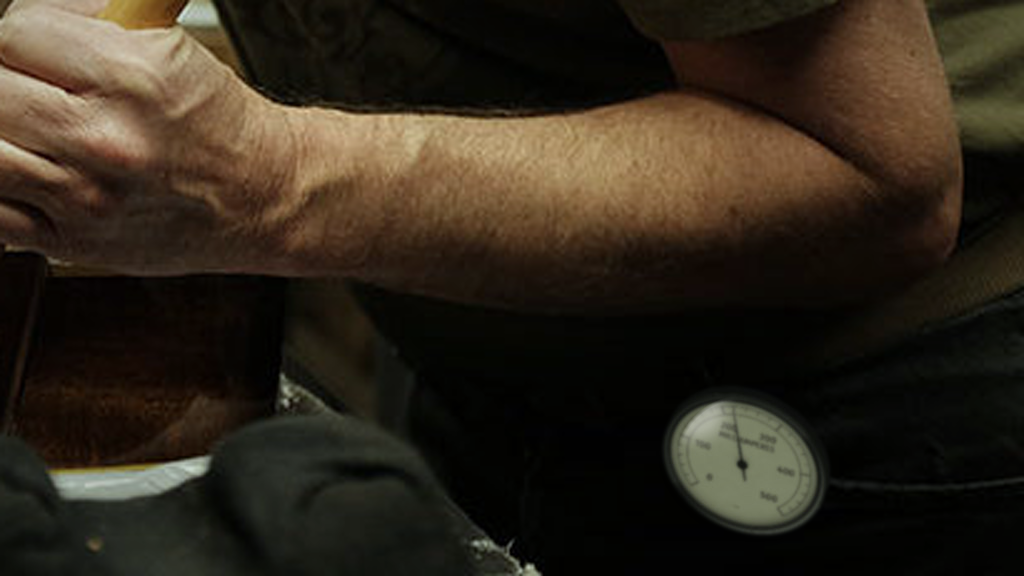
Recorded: 220,mA
